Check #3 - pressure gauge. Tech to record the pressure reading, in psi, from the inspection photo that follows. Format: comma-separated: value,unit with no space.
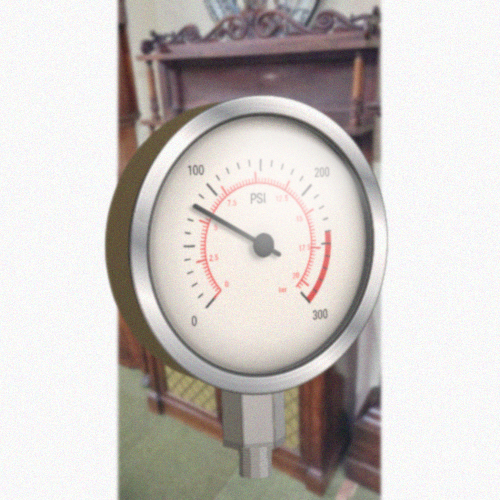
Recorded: 80,psi
